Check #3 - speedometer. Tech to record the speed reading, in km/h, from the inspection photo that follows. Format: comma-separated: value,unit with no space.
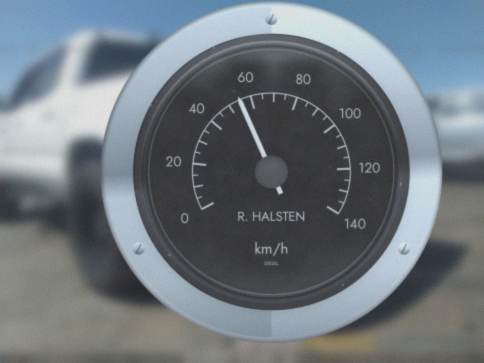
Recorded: 55,km/h
